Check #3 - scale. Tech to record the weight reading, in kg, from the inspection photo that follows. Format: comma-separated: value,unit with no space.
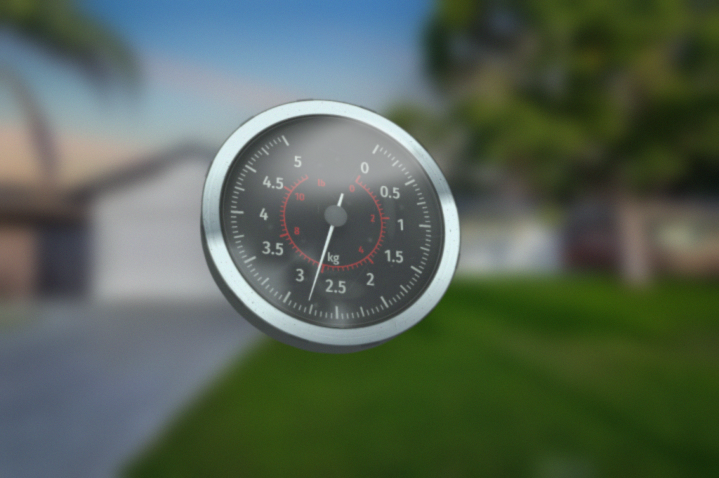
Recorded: 2.8,kg
